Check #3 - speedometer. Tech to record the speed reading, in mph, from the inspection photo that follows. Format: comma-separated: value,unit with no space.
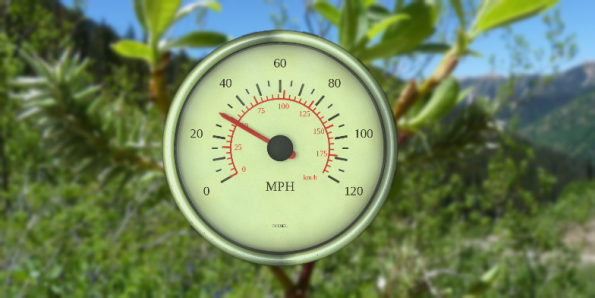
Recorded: 30,mph
